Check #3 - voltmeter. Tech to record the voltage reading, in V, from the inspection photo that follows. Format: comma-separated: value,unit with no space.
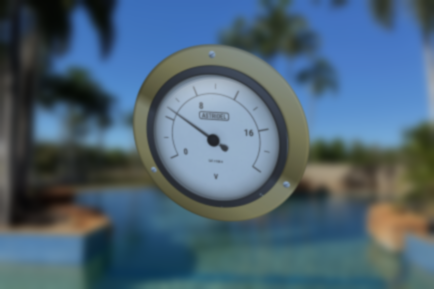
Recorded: 5,V
